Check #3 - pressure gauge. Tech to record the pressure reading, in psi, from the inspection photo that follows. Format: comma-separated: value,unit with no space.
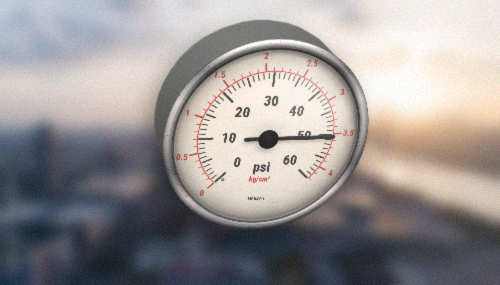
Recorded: 50,psi
